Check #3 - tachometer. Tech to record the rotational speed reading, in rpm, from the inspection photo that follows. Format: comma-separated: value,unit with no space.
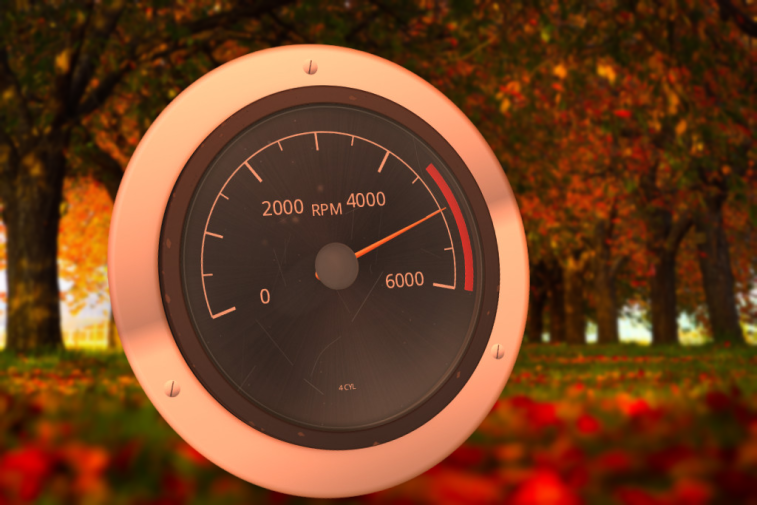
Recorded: 5000,rpm
